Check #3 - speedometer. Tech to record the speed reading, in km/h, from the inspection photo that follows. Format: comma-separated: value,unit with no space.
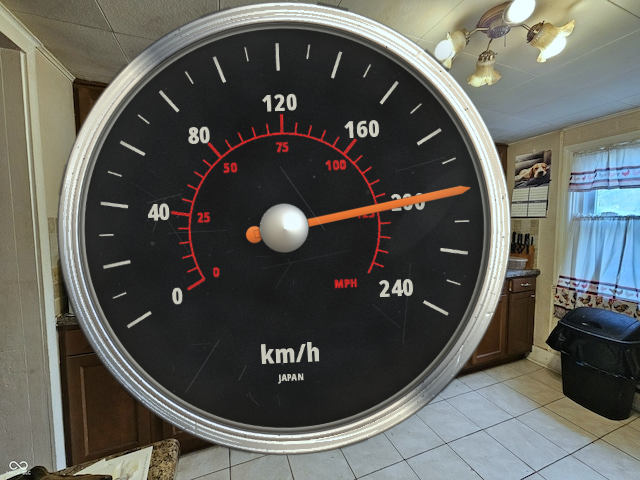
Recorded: 200,km/h
